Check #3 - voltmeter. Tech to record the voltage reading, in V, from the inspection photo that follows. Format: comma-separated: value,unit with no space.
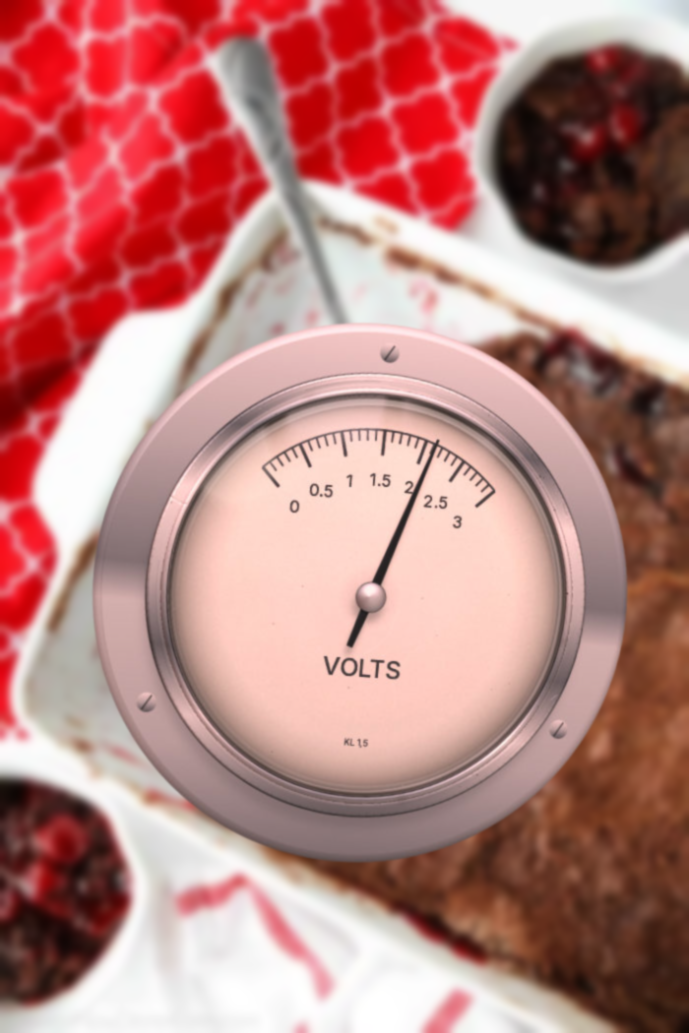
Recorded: 2.1,V
